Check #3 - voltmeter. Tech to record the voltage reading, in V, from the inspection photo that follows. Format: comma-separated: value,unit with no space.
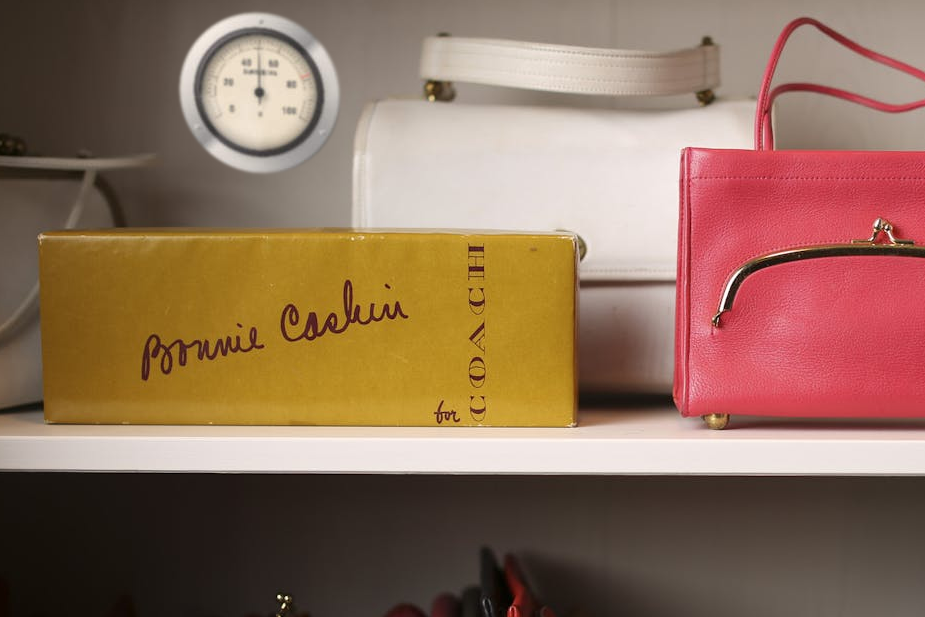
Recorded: 50,V
